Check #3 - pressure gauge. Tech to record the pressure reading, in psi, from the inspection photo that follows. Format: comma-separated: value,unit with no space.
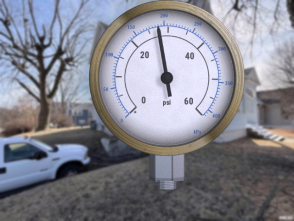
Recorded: 27.5,psi
